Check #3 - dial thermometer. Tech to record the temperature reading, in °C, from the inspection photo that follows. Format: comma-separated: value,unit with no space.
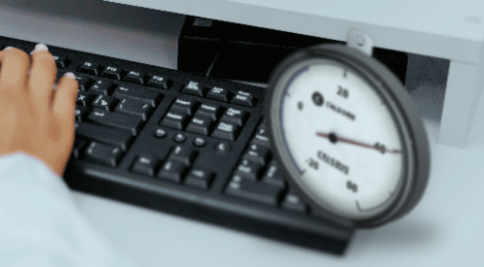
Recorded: 40,°C
